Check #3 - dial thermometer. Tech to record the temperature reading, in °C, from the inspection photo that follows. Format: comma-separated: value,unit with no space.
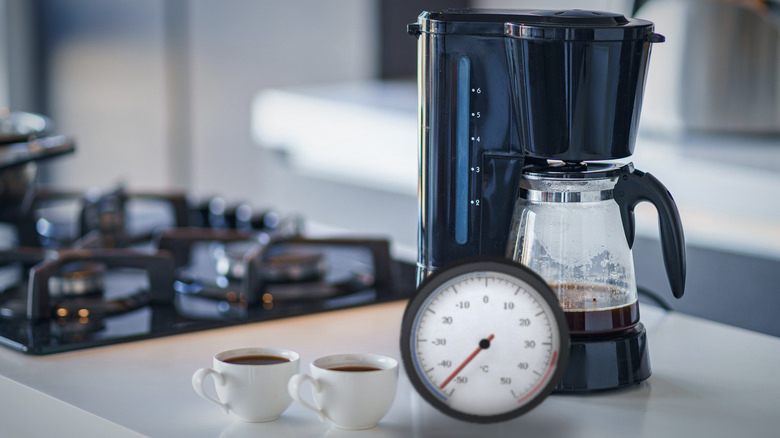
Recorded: -46,°C
